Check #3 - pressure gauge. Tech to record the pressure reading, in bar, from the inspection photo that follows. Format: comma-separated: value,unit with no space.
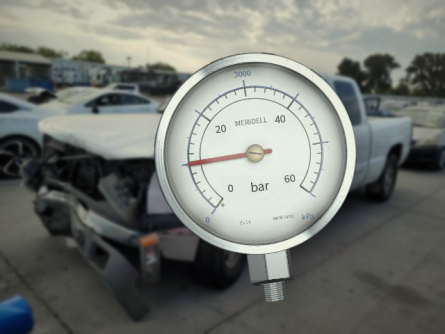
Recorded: 10,bar
